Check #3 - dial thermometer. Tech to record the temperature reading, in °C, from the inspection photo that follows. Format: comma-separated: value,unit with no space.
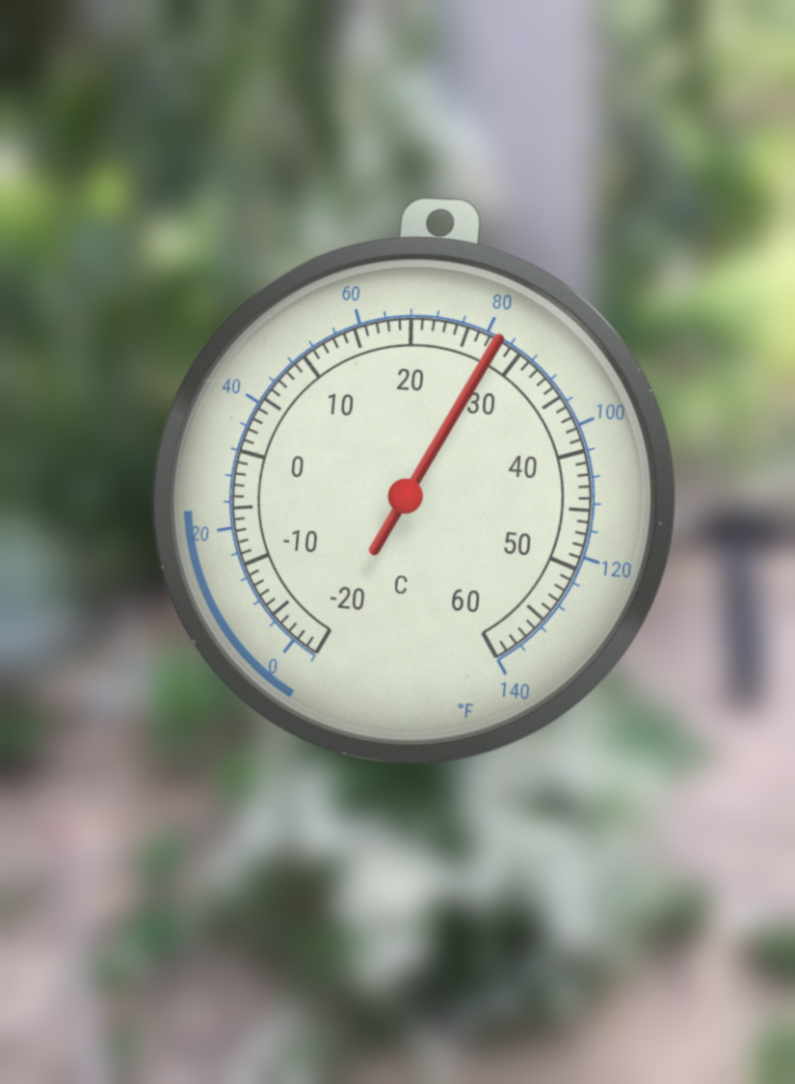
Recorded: 28,°C
